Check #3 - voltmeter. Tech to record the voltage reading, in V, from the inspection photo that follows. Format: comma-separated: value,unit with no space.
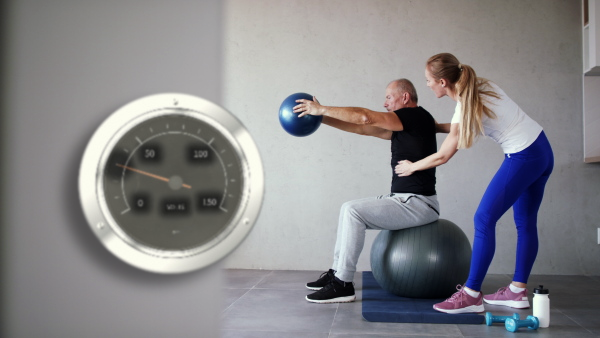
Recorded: 30,V
